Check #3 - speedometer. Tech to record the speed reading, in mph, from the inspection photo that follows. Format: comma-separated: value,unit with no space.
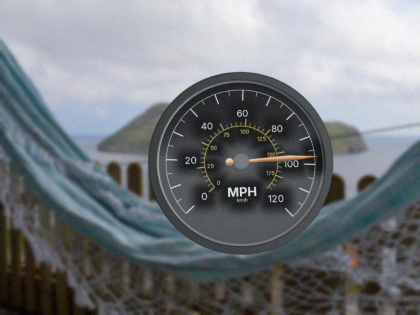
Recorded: 97.5,mph
